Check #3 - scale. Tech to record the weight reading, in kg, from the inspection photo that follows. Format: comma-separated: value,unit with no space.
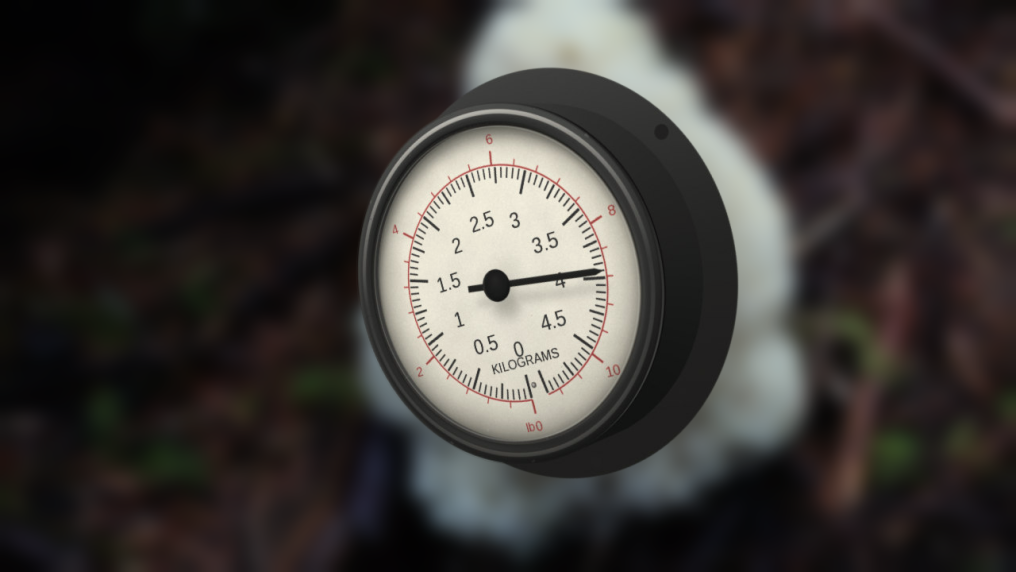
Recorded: 3.95,kg
